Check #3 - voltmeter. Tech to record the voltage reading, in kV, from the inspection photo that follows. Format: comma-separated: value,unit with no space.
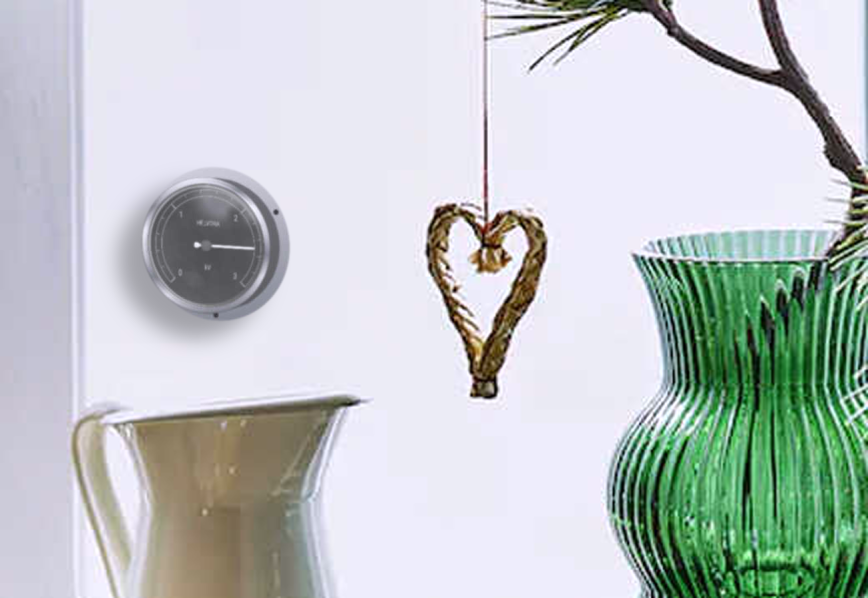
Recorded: 2.5,kV
